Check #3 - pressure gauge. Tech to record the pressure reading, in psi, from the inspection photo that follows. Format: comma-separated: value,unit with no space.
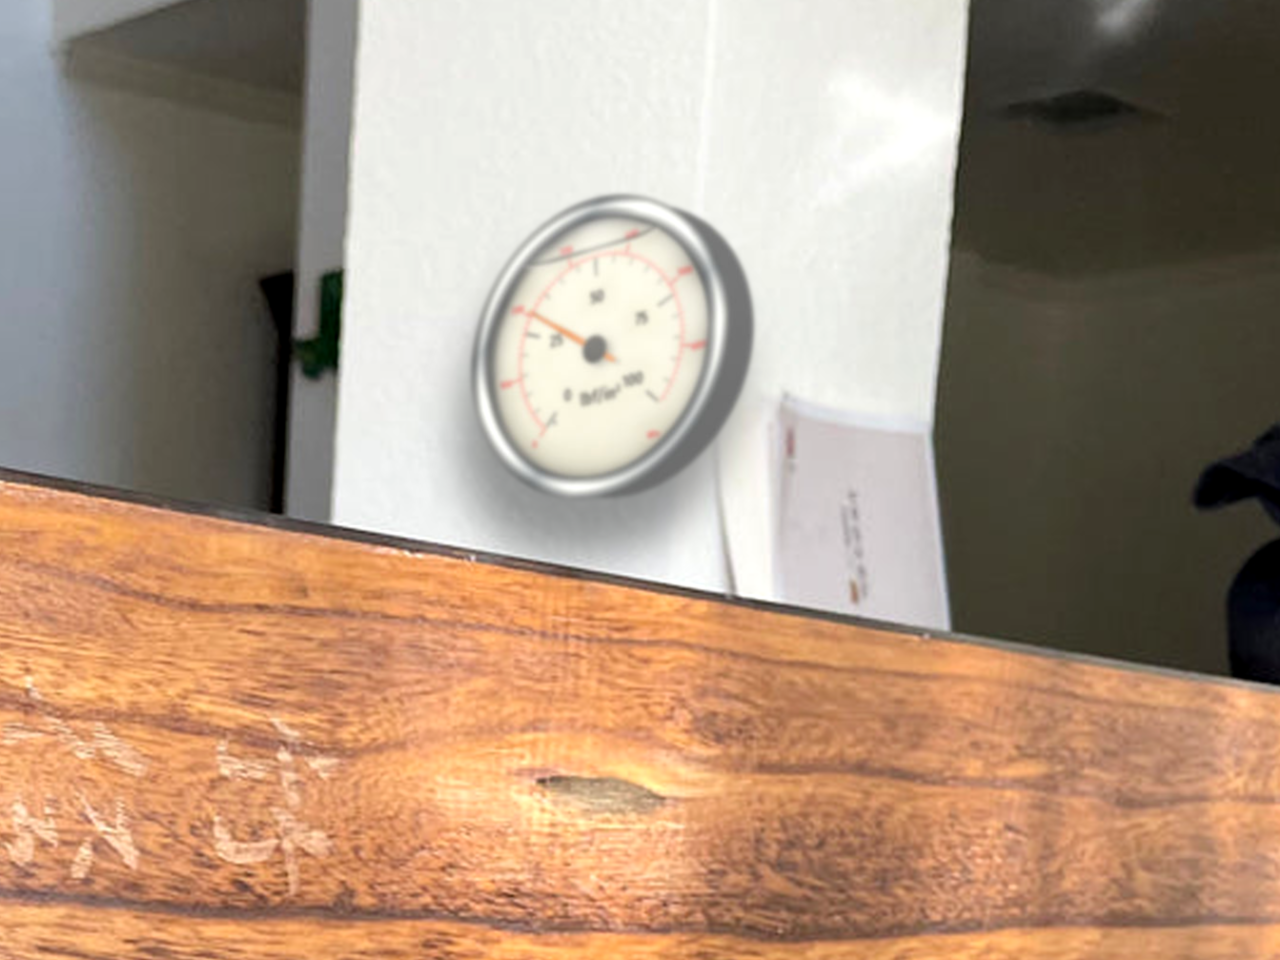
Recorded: 30,psi
